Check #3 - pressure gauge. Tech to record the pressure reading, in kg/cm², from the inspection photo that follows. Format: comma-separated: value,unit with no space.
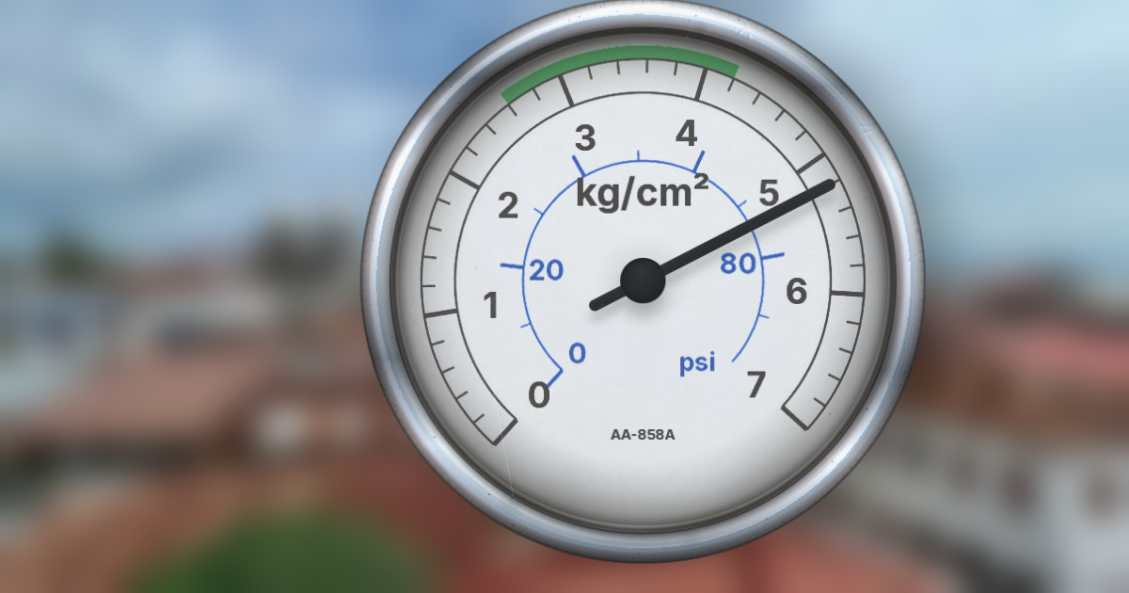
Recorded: 5.2,kg/cm²
